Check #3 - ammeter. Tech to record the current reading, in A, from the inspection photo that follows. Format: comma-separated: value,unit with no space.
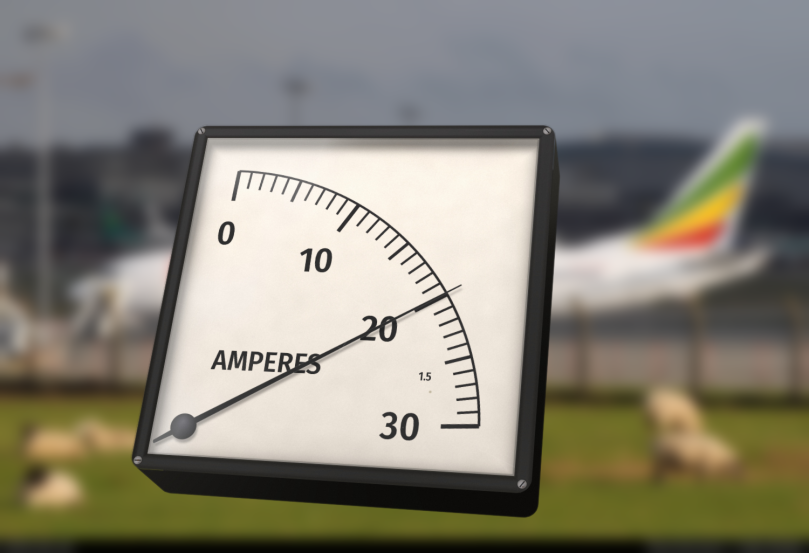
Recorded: 20,A
